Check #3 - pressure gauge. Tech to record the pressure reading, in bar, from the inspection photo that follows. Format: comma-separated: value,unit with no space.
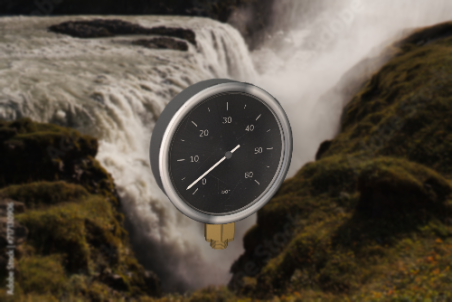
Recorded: 2.5,bar
